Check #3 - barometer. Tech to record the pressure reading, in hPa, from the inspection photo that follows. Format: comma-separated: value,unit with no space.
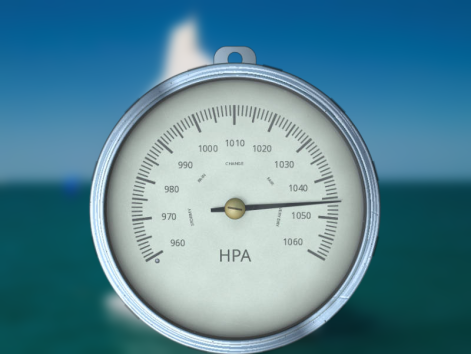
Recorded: 1046,hPa
